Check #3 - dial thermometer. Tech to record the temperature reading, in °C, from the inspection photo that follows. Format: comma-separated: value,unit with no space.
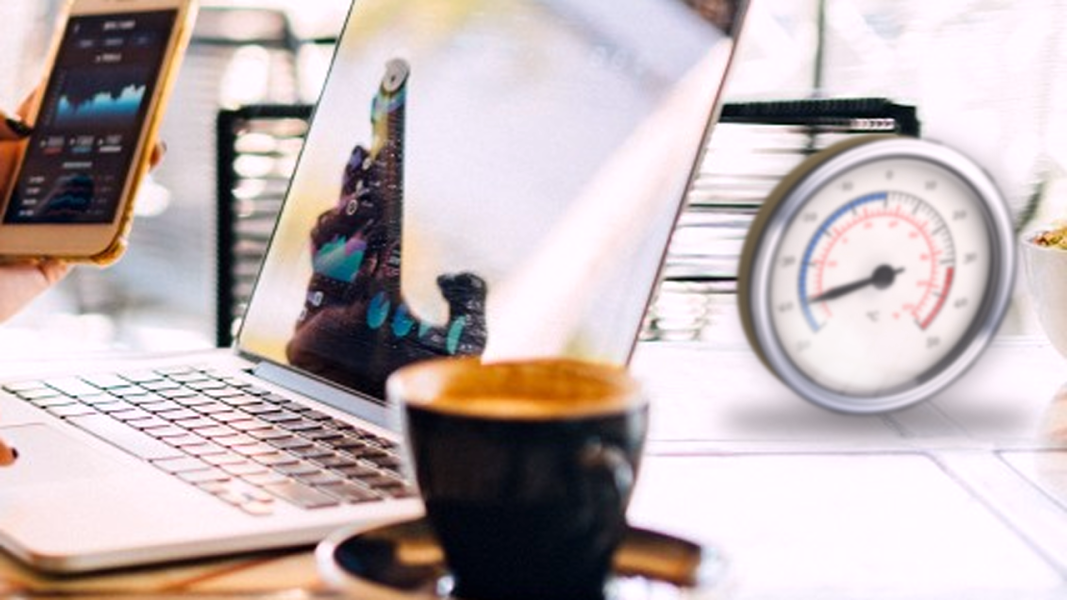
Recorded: -40,°C
